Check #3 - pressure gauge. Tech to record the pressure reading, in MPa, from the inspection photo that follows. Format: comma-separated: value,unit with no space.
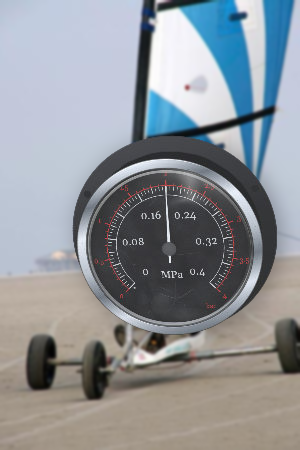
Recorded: 0.2,MPa
